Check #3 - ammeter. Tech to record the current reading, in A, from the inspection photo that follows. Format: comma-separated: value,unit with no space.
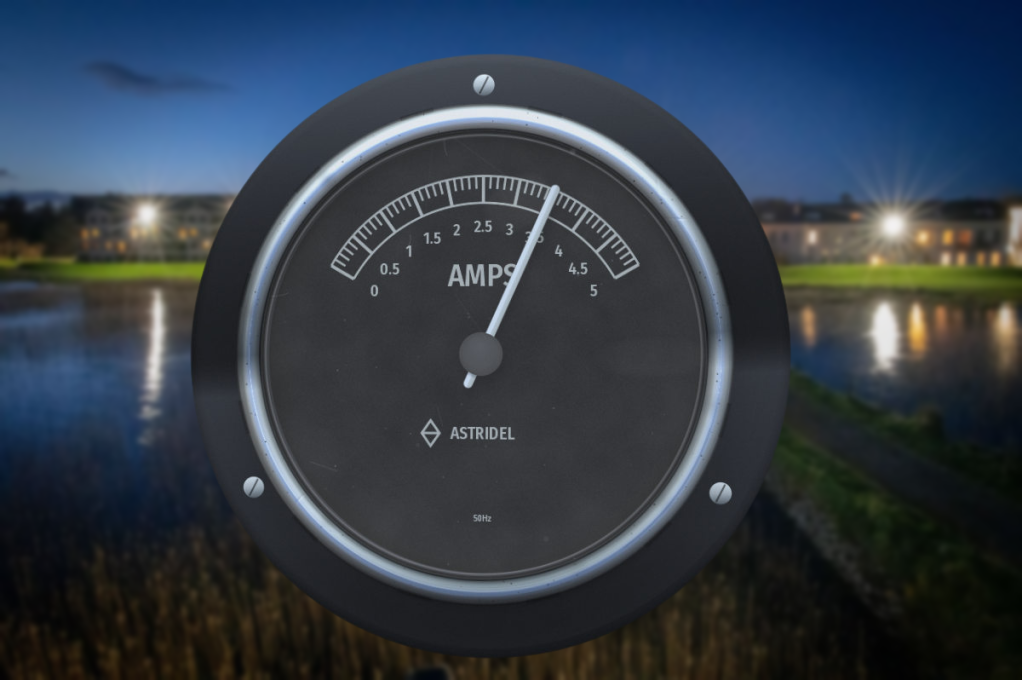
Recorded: 3.5,A
